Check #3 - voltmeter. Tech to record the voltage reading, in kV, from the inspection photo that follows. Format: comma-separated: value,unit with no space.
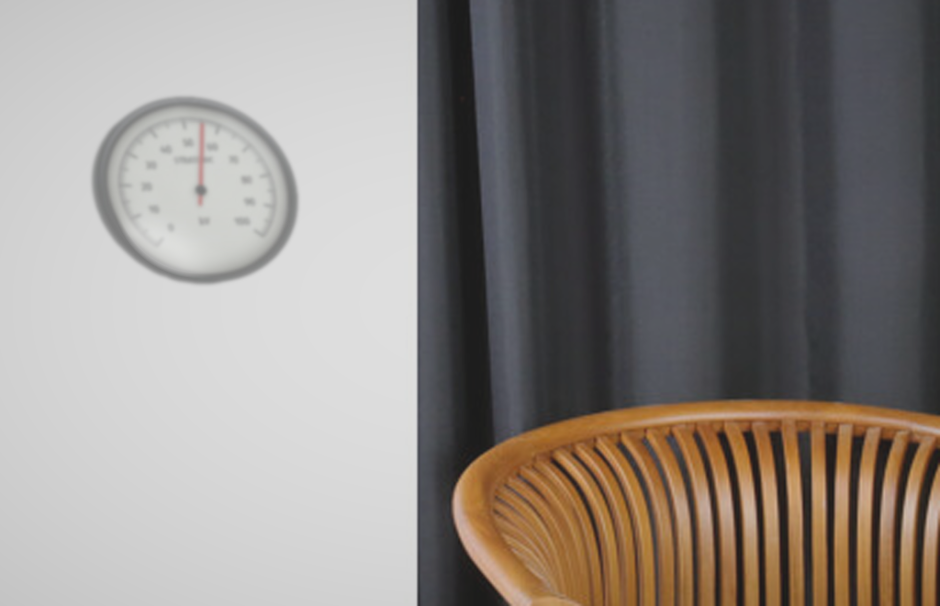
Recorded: 55,kV
